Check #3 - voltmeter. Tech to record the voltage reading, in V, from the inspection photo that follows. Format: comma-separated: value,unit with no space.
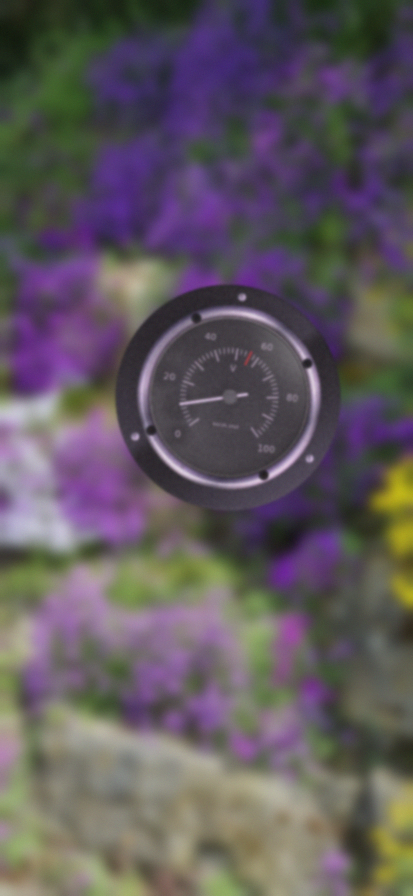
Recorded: 10,V
